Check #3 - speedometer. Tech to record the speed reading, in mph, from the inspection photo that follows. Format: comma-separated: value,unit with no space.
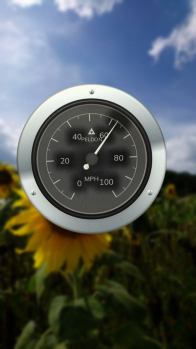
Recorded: 62.5,mph
